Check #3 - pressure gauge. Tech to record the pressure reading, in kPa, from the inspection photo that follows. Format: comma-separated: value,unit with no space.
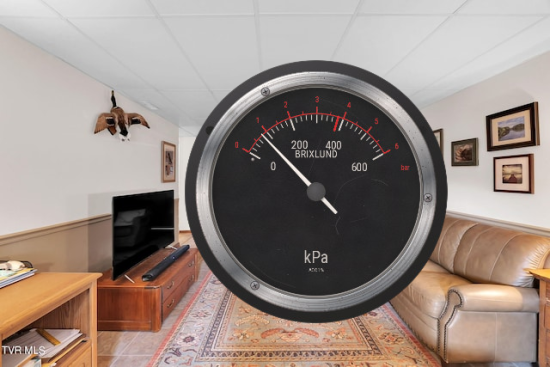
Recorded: 80,kPa
